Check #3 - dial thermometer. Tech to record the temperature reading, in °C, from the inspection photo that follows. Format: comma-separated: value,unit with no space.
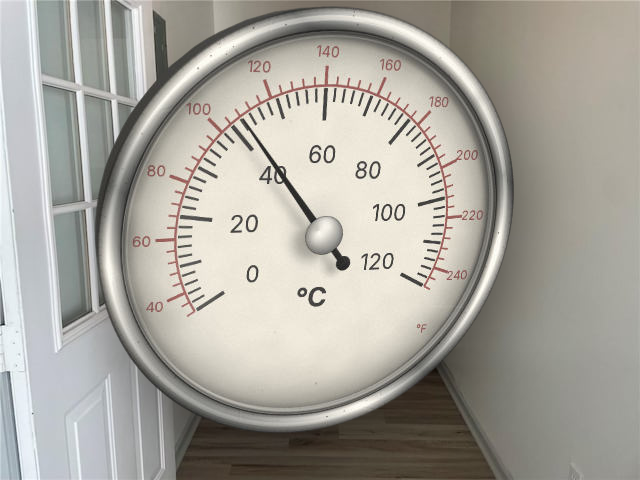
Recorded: 42,°C
